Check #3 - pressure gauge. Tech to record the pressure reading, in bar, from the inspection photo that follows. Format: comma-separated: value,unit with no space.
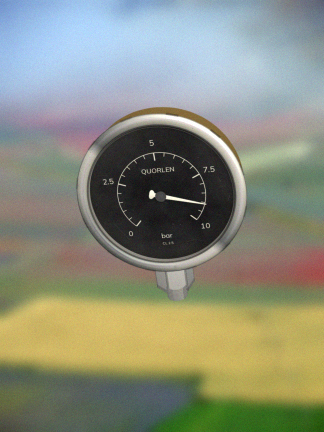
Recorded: 9,bar
